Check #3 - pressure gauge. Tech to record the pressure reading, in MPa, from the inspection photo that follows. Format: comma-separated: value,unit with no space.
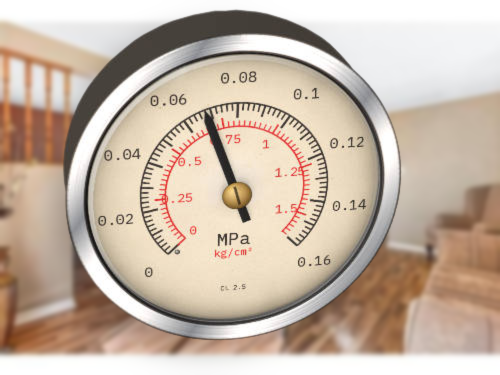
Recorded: 0.068,MPa
